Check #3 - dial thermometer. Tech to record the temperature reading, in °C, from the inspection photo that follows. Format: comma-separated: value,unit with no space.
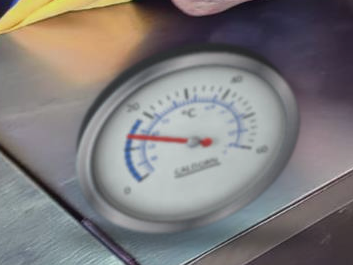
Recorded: 14,°C
